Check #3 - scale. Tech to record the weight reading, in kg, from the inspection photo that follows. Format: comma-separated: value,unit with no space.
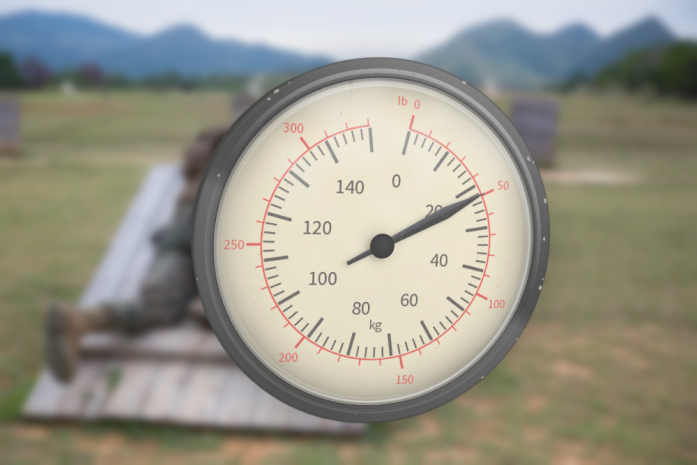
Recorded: 22,kg
